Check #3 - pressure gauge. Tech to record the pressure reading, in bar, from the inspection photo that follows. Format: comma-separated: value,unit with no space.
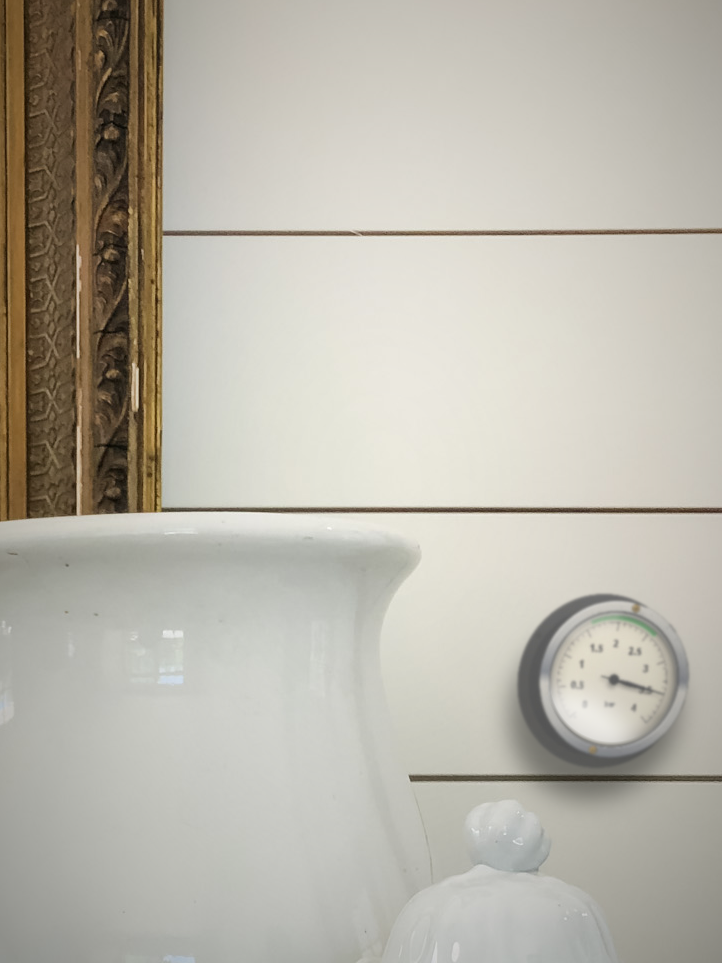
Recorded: 3.5,bar
